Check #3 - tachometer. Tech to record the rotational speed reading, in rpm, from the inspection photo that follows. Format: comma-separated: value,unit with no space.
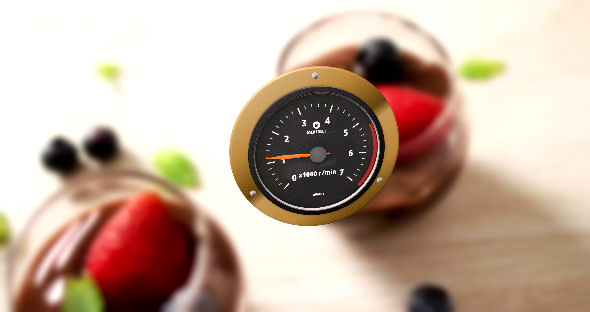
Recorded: 1200,rpm
